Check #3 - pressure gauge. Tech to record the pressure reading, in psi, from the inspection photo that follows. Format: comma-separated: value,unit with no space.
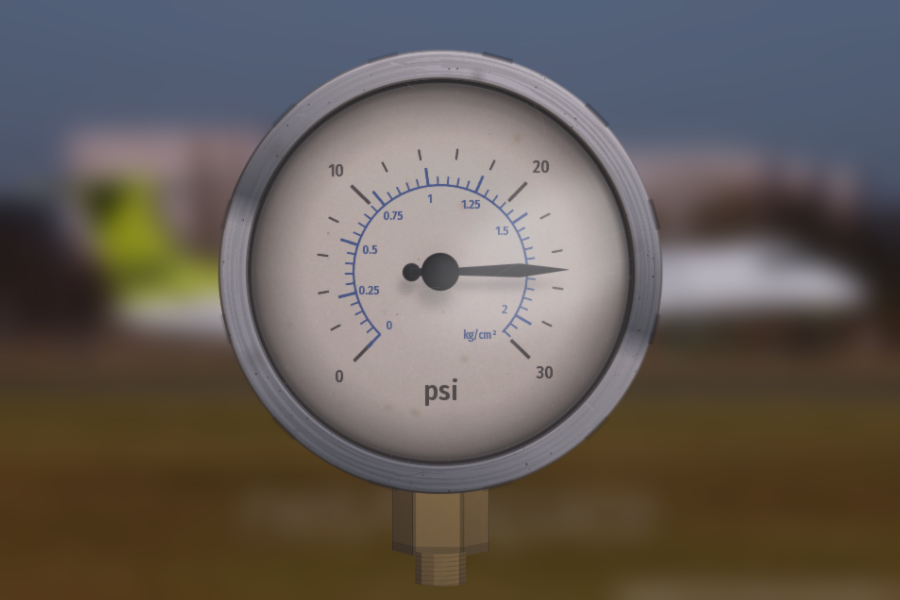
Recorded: 25,psi
